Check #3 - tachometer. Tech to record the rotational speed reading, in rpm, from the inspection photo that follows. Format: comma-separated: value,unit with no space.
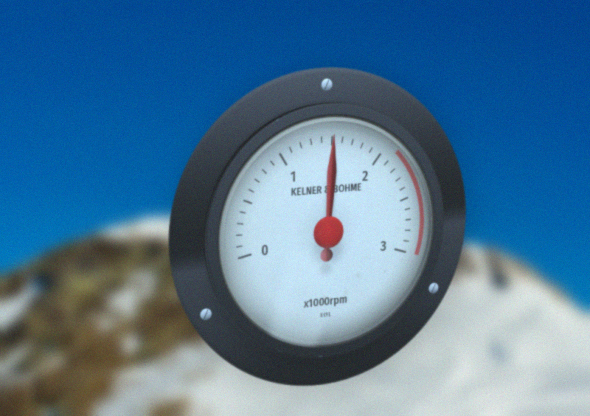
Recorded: 1500,rpm
